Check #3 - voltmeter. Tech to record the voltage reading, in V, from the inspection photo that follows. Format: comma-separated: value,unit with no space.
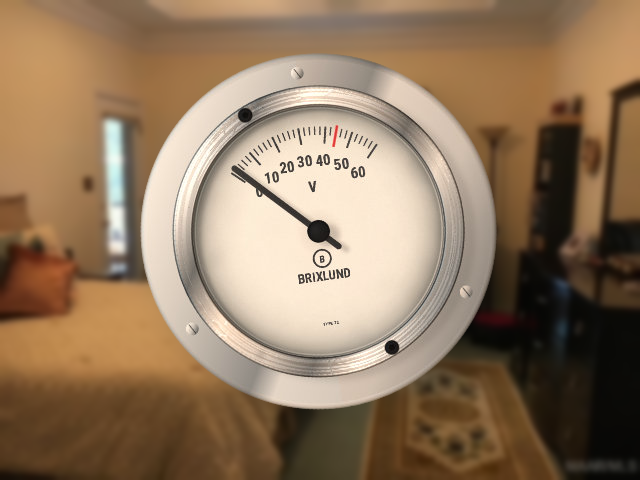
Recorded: 2,V
